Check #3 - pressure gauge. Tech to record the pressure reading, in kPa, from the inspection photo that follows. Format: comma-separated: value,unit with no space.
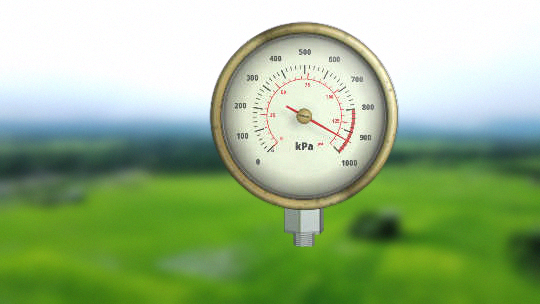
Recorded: 940,kPa
